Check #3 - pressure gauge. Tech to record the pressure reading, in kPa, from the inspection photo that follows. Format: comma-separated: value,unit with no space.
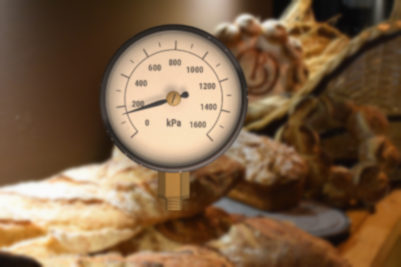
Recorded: 150,kPa
